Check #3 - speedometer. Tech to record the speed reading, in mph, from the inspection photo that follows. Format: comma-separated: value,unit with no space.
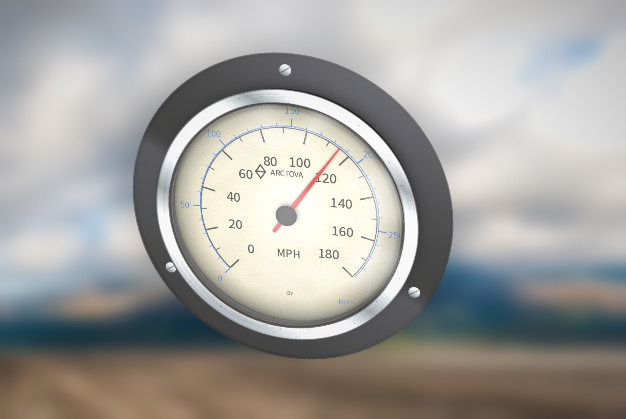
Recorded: 115,mph
